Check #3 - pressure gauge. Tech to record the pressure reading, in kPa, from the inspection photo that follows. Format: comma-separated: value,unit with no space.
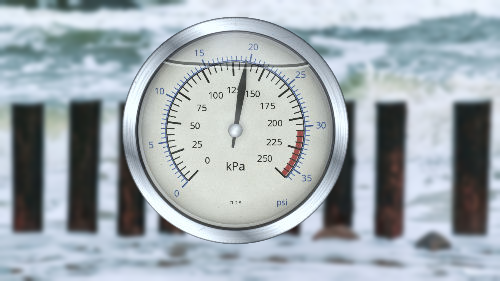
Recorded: 135,kPa
